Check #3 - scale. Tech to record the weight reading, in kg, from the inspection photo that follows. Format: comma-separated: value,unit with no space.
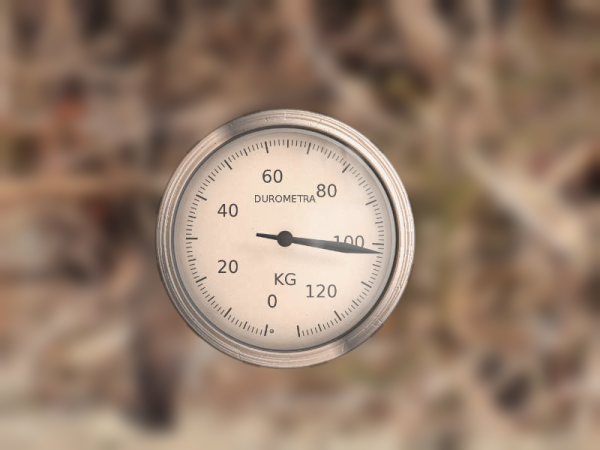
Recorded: 102,kg
